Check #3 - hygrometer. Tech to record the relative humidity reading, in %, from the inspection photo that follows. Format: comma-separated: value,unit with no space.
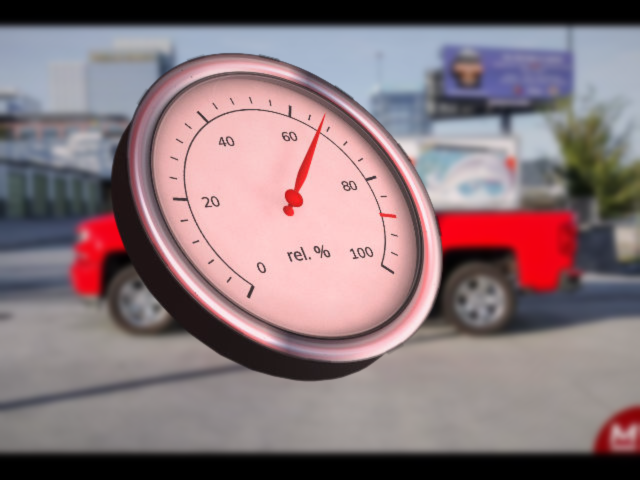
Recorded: 66,%
